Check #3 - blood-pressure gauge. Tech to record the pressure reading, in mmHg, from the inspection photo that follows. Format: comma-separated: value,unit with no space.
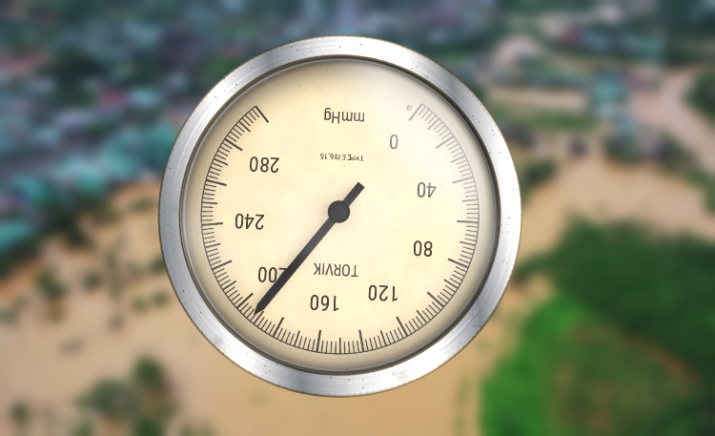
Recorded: 192,mmHg
